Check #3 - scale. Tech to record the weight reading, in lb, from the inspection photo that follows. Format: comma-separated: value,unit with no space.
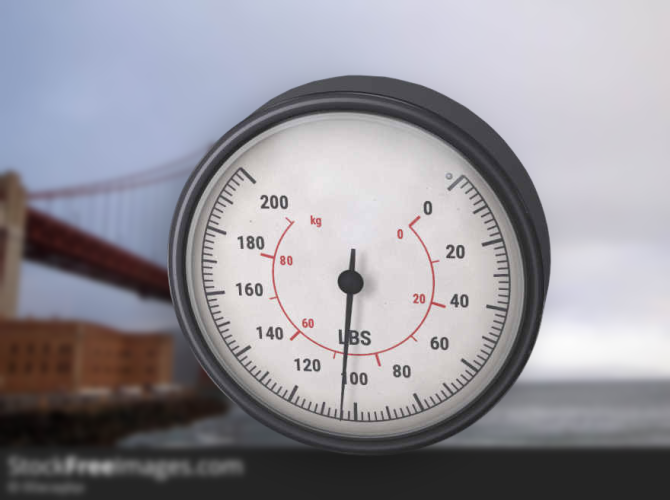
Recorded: 104,lb
